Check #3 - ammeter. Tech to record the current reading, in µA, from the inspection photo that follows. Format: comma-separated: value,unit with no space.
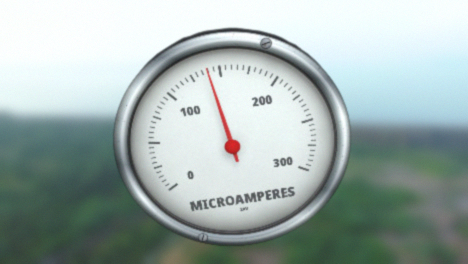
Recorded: 140,µA
